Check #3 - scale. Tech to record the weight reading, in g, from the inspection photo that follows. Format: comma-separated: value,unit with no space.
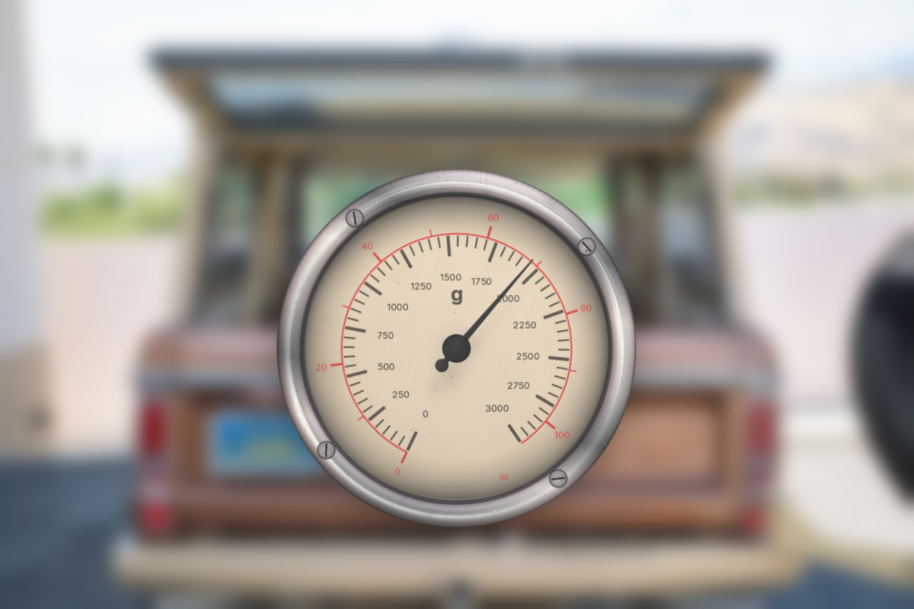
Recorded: 1950,g
